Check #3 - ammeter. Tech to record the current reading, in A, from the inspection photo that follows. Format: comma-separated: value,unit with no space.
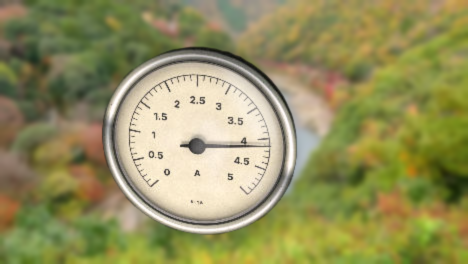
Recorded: 4.1,A
